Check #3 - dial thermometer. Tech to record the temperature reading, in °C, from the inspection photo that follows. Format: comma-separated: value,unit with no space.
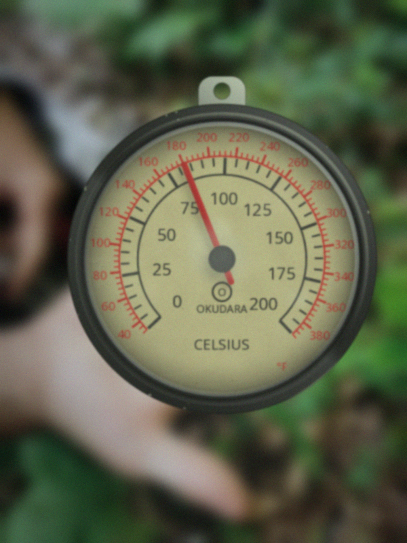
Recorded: 82.5,°C
